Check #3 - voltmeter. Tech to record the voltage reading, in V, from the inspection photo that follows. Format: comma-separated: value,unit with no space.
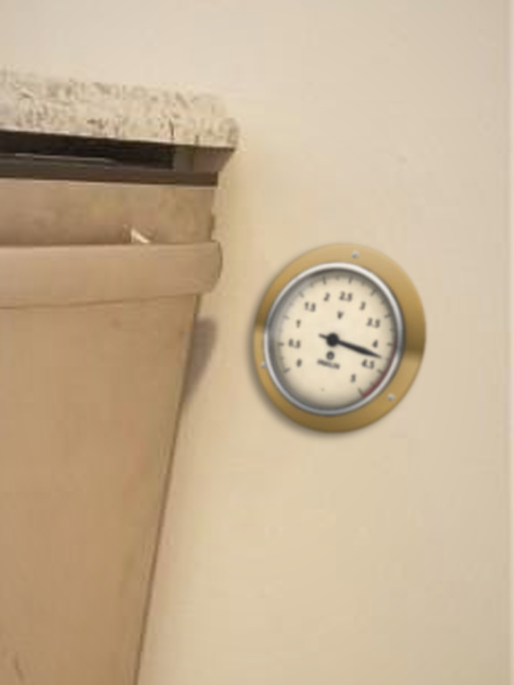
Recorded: 4.25,V
